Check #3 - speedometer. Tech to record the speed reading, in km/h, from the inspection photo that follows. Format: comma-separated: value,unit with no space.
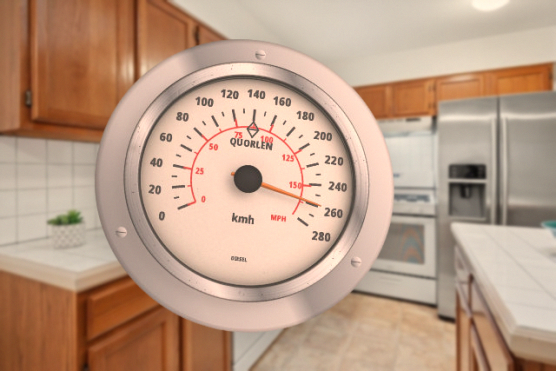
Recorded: 260,km/h
